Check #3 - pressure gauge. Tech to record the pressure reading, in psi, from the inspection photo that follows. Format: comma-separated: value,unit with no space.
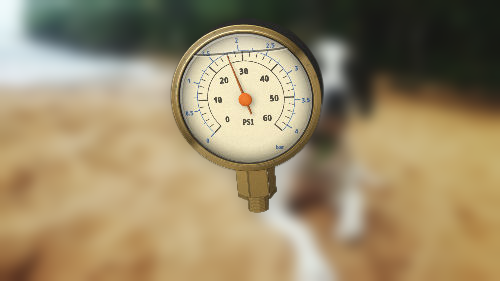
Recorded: 26,psi
